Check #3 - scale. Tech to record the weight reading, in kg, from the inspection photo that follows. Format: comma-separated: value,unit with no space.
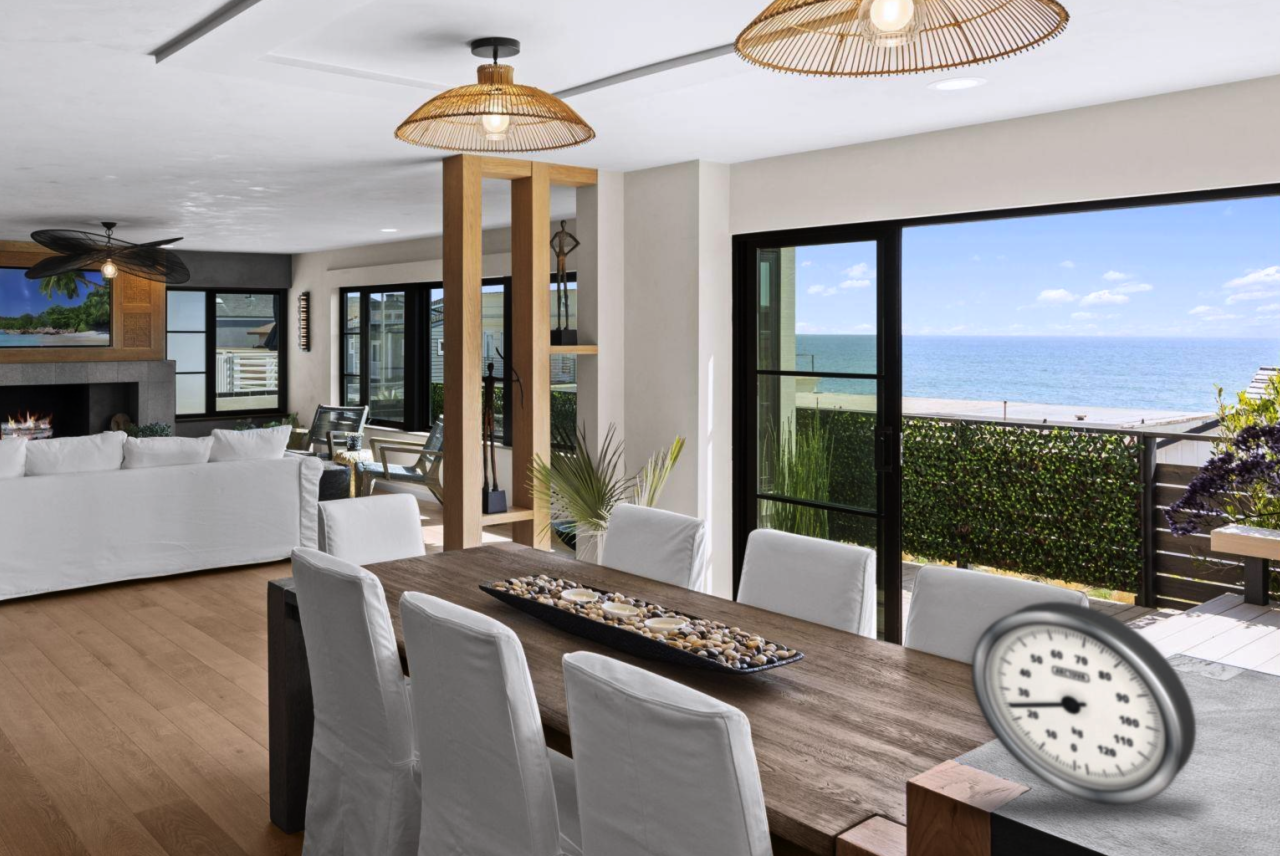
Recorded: 25,kg
